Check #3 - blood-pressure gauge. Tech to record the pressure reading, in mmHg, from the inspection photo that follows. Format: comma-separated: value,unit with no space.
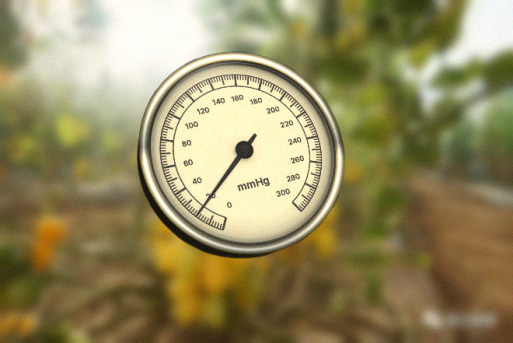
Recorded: 20,mmHg
